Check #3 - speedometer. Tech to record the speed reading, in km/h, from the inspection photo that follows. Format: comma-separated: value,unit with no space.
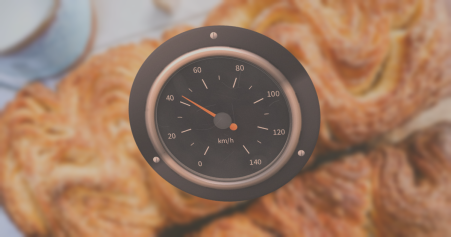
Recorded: 45,km/h
